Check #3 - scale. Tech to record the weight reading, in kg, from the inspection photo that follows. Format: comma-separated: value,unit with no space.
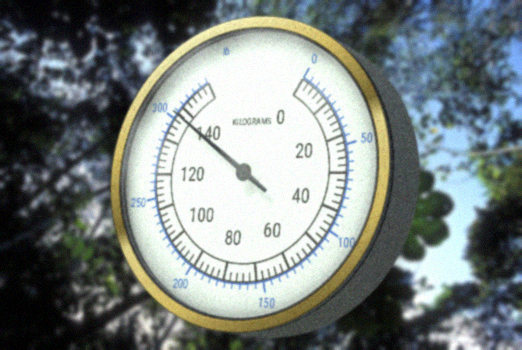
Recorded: 138,kg
